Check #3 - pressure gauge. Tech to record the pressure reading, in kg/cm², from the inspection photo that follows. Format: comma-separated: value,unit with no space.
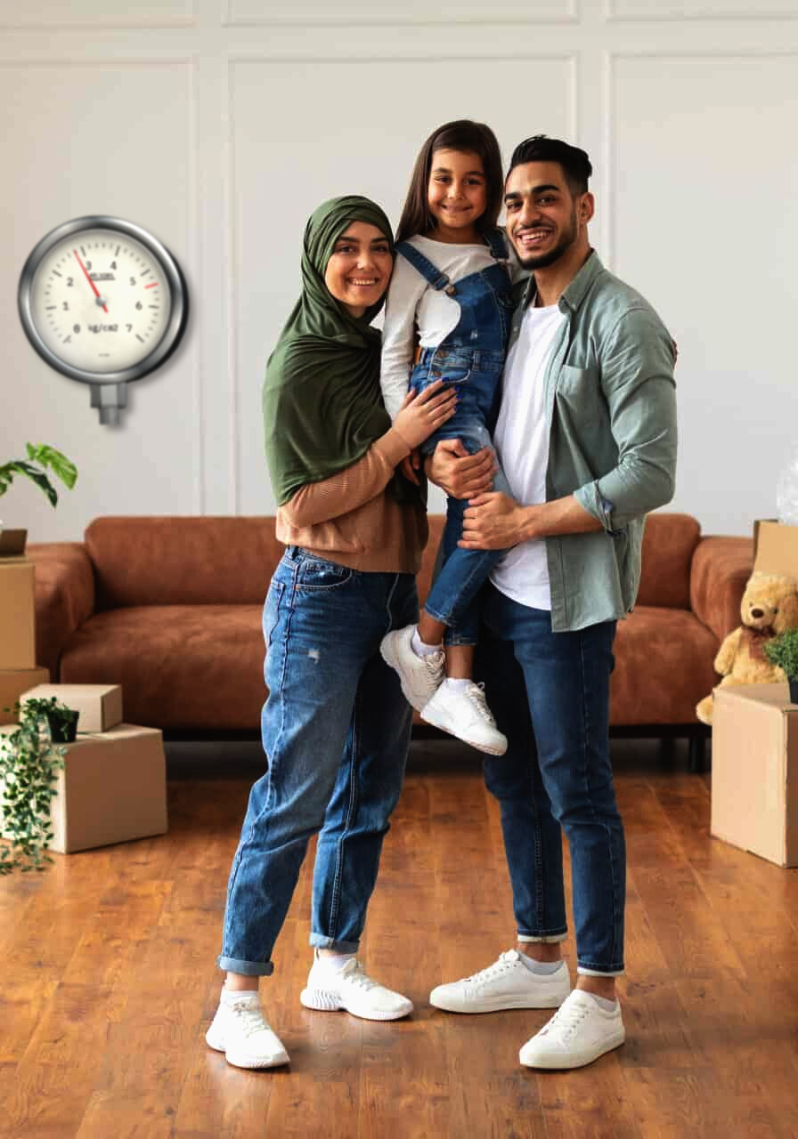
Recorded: 2.8,kg/cm²
